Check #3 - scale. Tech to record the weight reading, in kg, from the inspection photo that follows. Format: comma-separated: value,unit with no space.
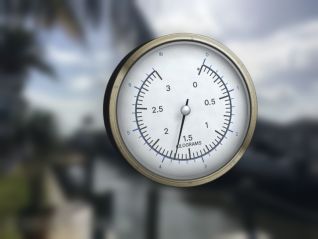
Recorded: 1.7,kg
